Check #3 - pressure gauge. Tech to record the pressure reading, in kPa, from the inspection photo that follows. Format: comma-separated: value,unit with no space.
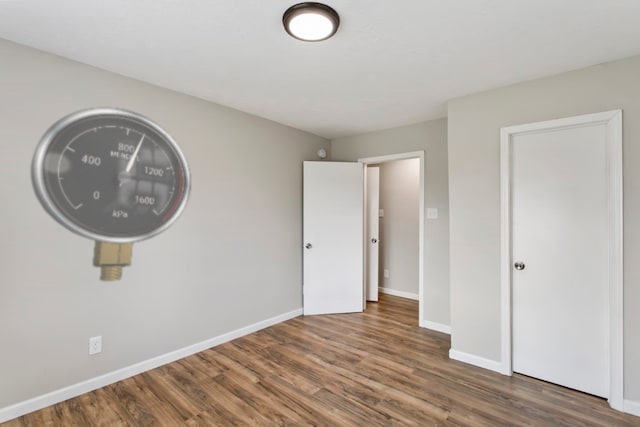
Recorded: 900,kPa
